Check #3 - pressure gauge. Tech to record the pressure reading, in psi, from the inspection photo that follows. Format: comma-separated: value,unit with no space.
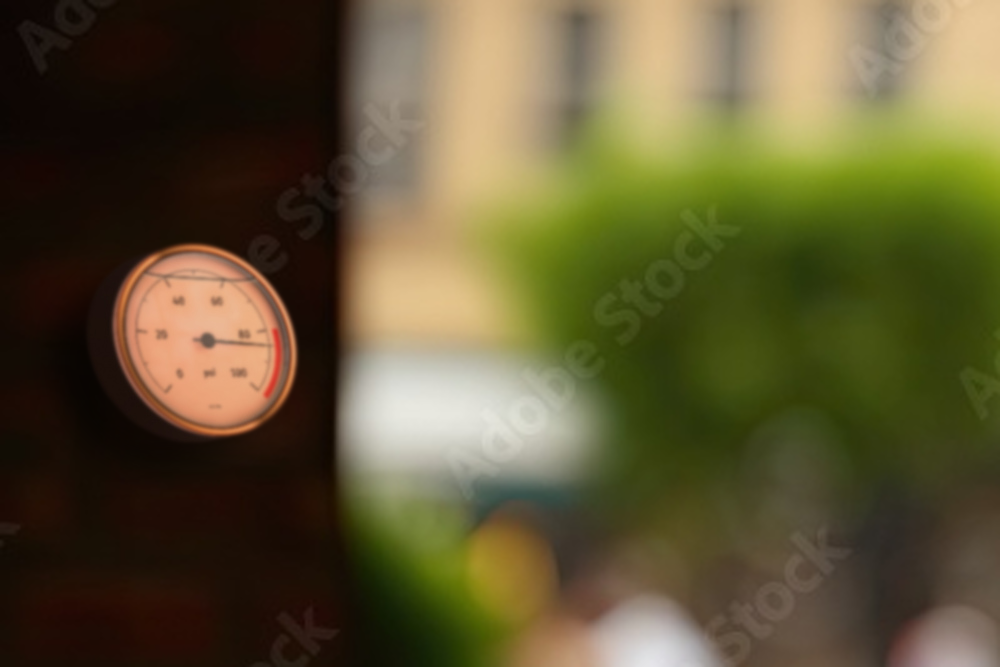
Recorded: 85,psi
